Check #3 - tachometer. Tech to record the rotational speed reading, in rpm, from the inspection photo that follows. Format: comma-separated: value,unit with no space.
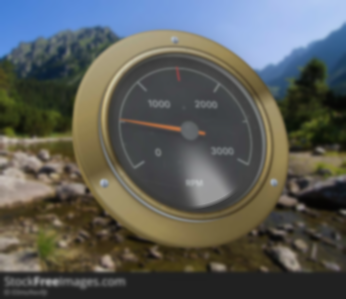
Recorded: 500,rpm
